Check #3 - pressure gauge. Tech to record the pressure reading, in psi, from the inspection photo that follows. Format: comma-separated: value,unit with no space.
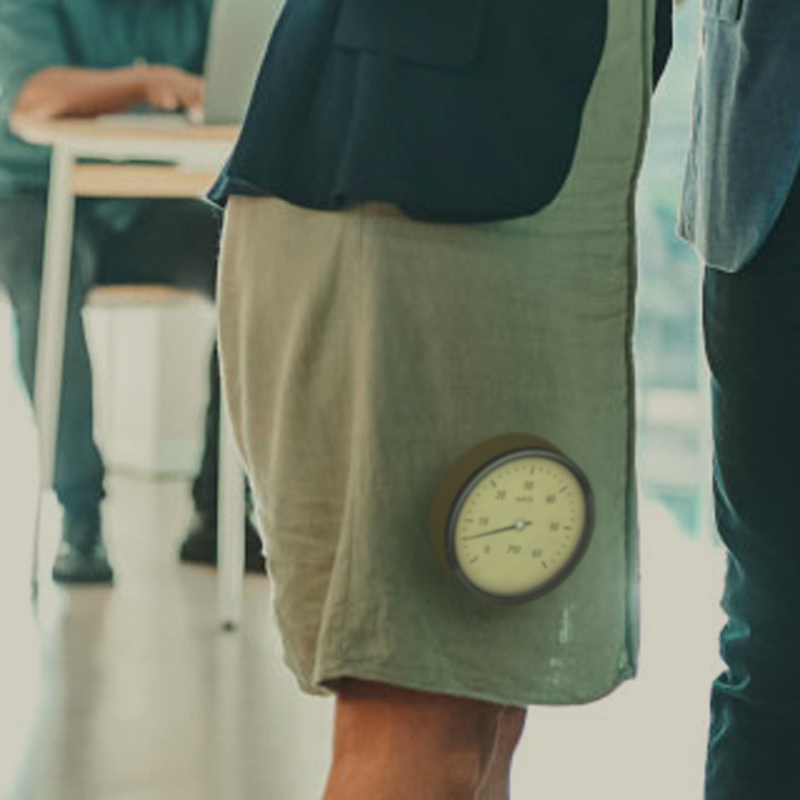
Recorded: 6,psi
